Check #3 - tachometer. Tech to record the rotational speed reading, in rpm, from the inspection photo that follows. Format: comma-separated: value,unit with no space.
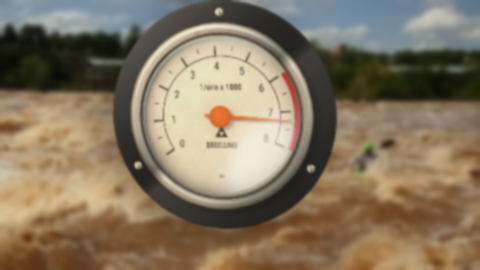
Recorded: 7250,rpm
